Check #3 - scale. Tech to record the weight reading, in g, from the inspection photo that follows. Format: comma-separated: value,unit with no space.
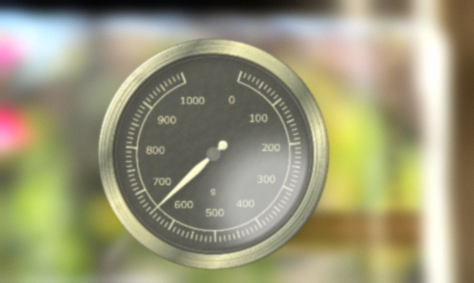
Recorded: 650,g
